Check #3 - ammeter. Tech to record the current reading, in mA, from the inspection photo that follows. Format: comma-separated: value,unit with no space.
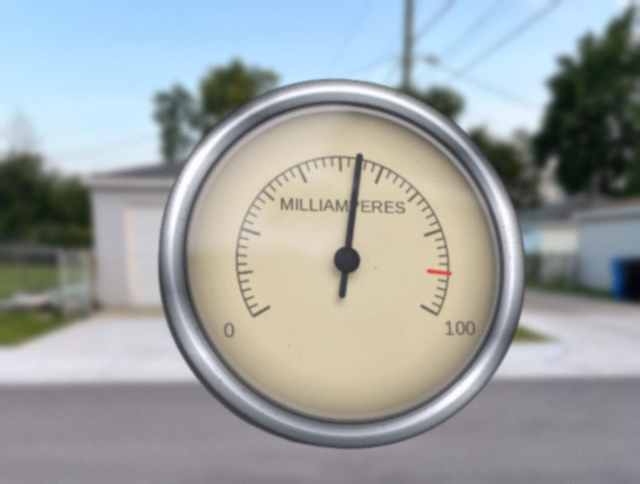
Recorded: 54,mA
